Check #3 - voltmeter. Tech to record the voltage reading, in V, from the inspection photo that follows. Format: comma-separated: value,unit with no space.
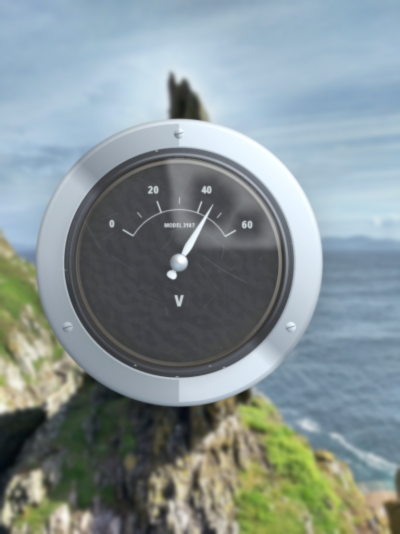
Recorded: 45,V
